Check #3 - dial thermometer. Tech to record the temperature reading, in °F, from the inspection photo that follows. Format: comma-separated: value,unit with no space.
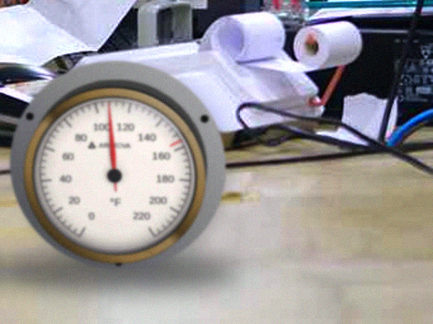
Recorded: 108,°F
